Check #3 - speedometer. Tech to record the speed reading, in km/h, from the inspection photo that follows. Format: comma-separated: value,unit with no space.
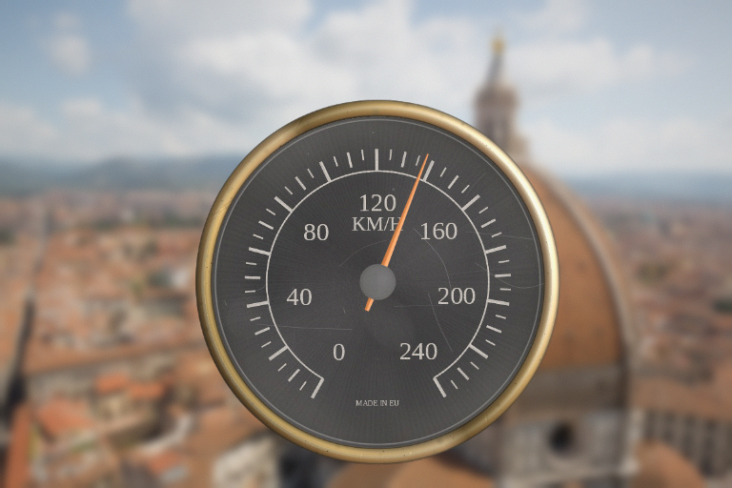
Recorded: 137.5,km/h
